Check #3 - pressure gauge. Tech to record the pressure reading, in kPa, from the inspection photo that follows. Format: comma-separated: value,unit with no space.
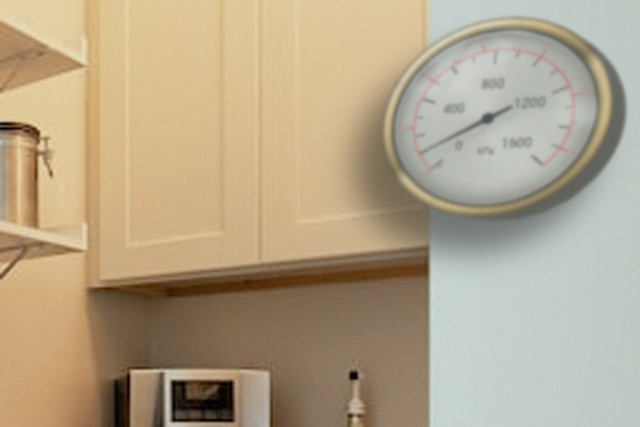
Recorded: 100,kPa
